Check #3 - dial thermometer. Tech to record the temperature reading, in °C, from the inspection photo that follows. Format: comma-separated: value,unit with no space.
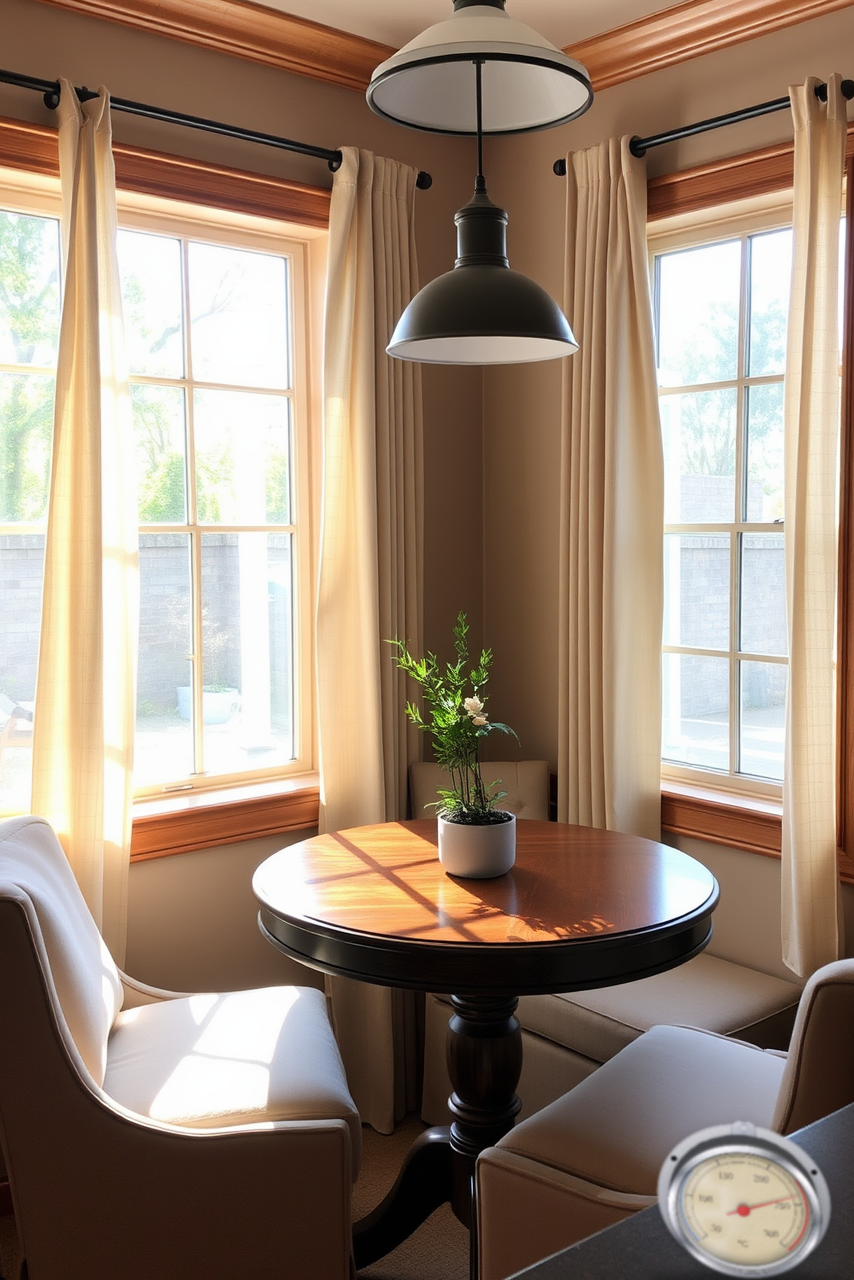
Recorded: 237.5,°C
